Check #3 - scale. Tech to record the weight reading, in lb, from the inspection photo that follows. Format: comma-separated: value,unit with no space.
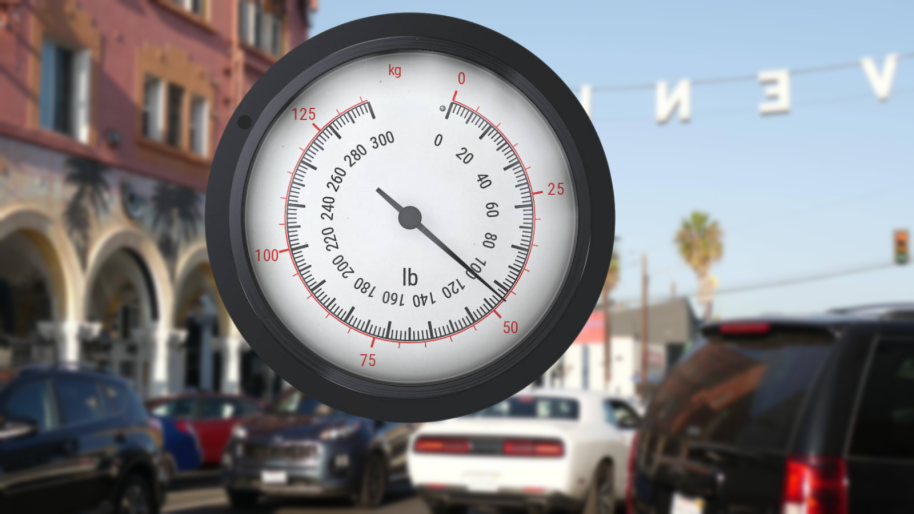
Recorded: 104,lb
